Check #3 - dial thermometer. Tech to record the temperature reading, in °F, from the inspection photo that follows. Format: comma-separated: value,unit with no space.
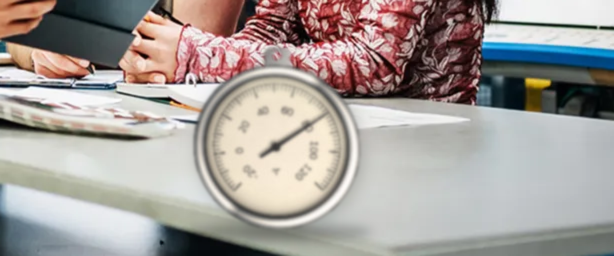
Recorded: 80,°F
